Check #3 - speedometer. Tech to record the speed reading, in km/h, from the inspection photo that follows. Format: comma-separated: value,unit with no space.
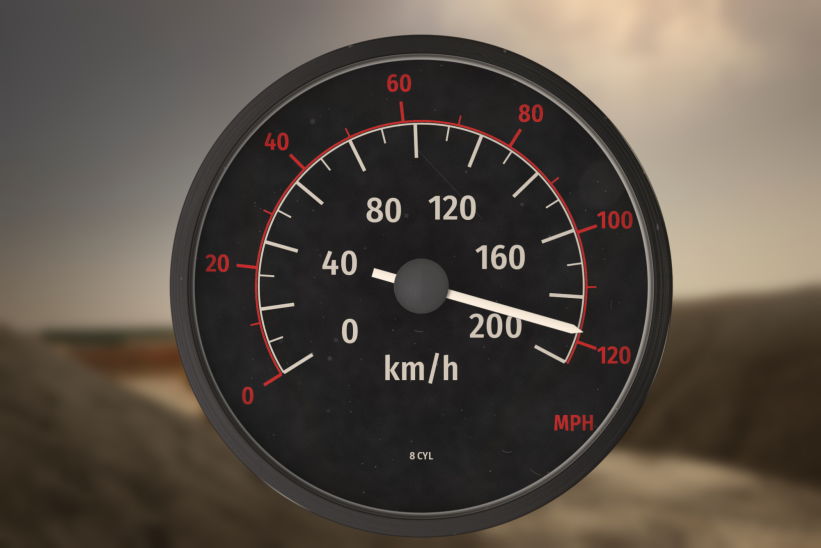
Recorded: 190,km/h
